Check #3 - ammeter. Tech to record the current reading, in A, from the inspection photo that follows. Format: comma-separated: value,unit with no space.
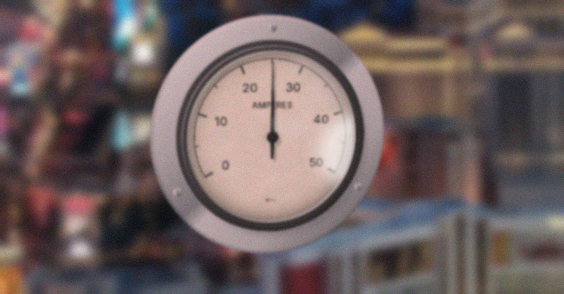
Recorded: 25,A
